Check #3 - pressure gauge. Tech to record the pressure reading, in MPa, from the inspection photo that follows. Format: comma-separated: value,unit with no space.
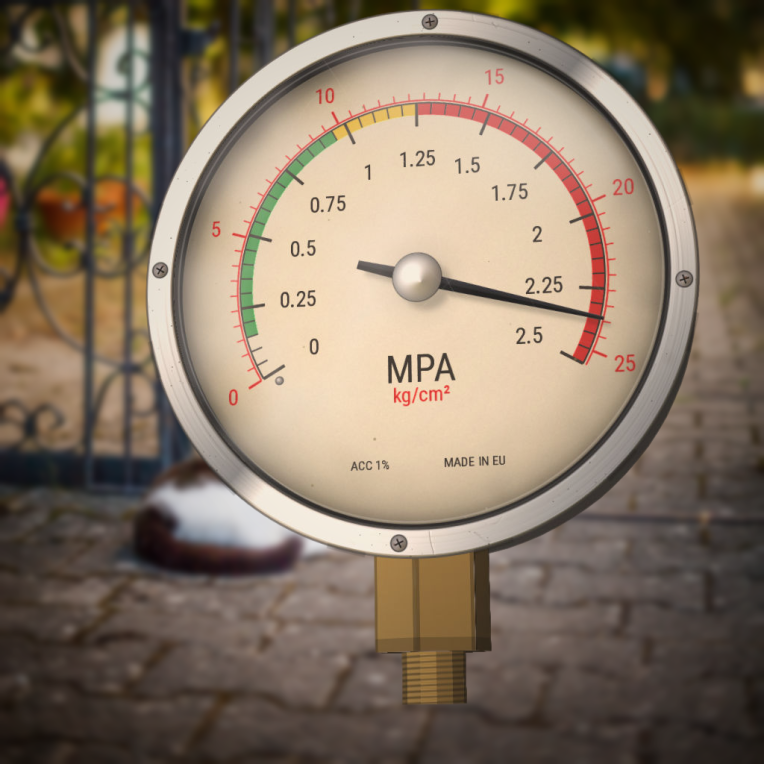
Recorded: 2.35,MPa
